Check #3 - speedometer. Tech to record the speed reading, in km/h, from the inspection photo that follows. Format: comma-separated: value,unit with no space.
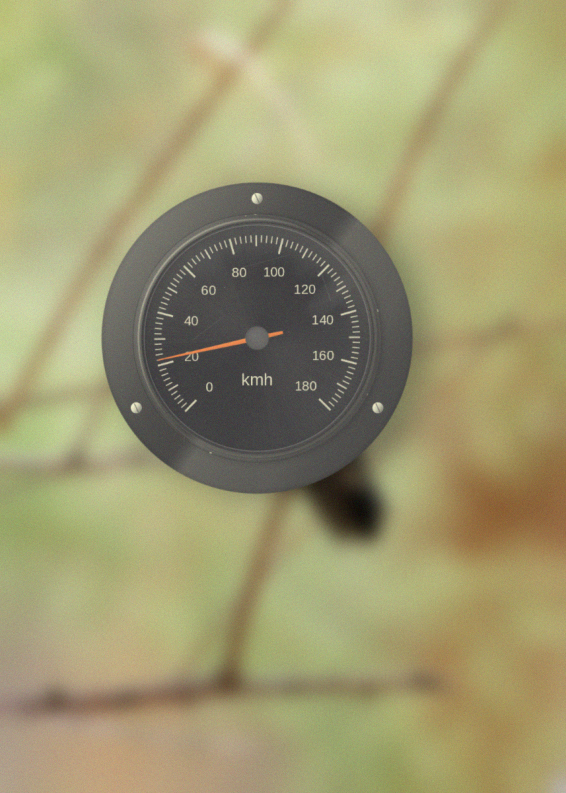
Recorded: 22,km/h
